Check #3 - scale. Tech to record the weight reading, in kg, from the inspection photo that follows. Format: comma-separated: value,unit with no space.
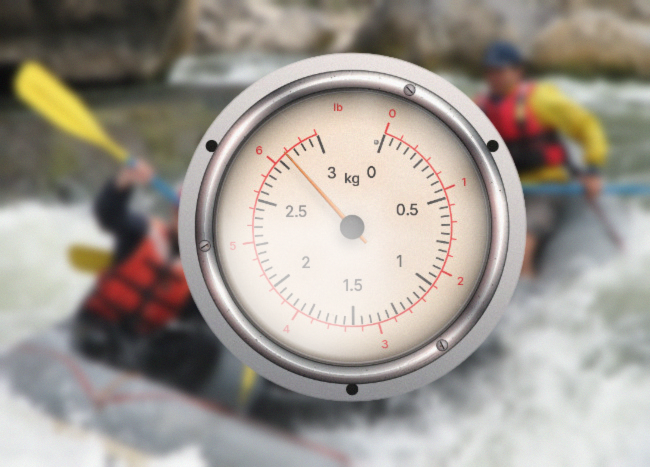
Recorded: 2.8,kg
